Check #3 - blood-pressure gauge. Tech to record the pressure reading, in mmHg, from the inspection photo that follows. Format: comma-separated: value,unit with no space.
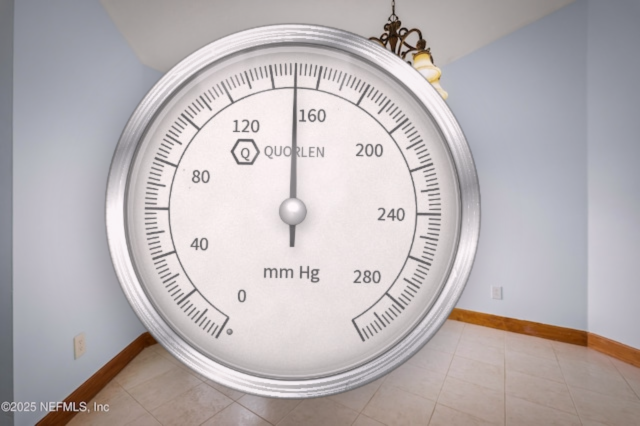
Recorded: 150,mmHg
